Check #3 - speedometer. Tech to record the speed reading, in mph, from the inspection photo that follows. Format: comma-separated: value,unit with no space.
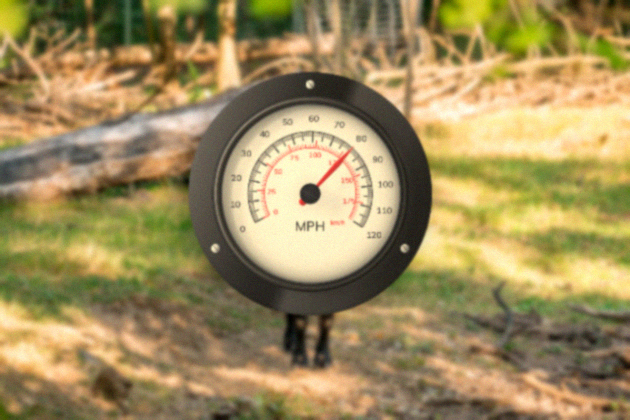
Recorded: 80,mph
